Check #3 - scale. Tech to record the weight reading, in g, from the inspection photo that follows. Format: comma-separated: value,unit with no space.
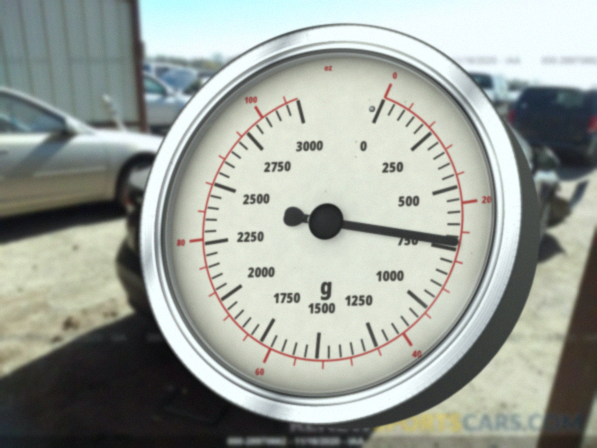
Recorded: 725,g
